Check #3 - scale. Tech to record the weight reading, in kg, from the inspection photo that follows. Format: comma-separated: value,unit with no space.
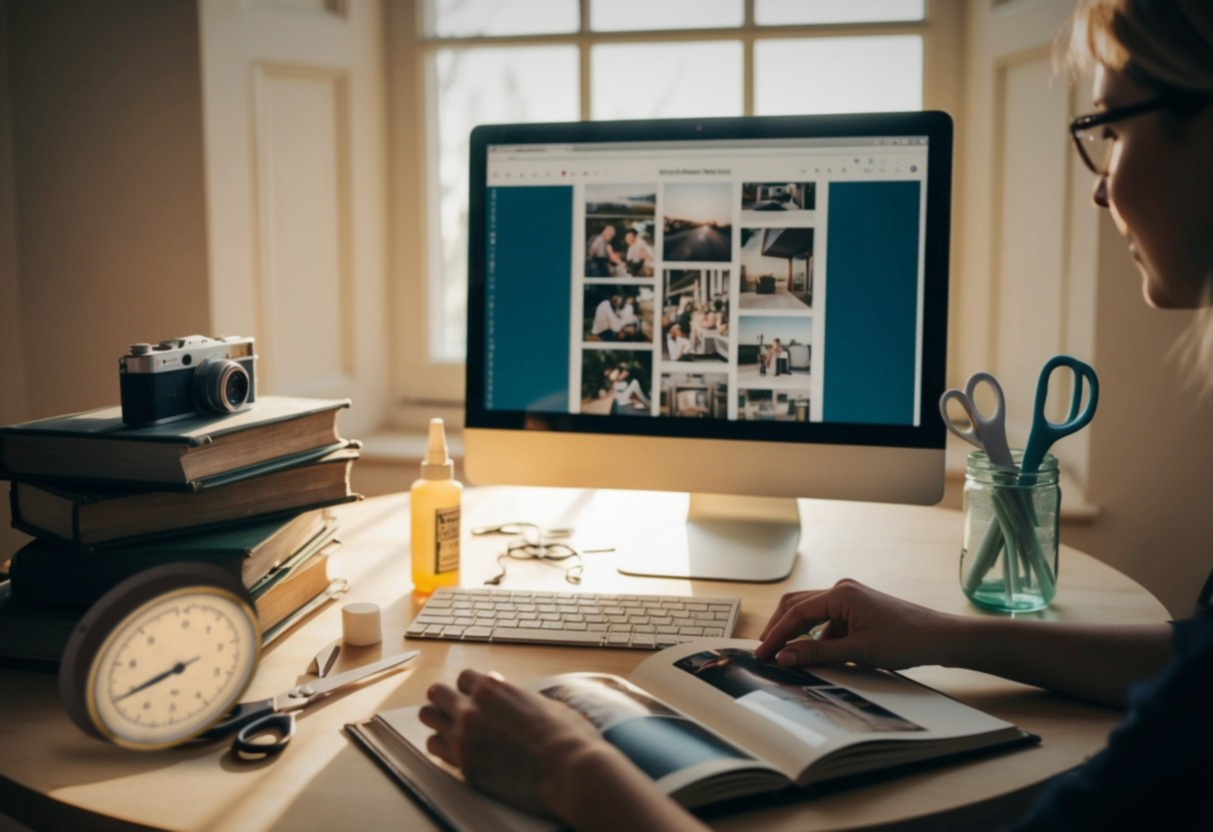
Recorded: 7,kg
